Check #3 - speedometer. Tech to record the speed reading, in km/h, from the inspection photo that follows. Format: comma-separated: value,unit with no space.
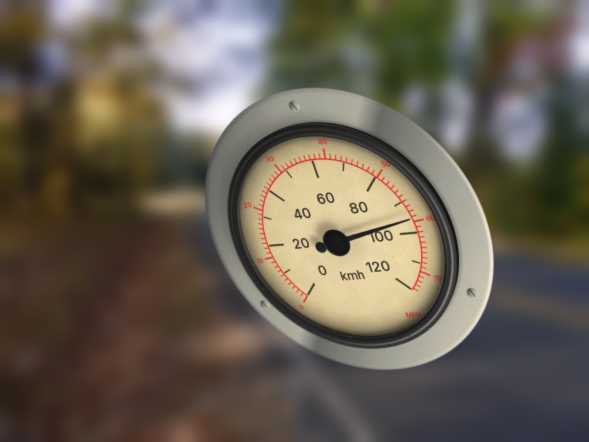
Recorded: 95,km/h
